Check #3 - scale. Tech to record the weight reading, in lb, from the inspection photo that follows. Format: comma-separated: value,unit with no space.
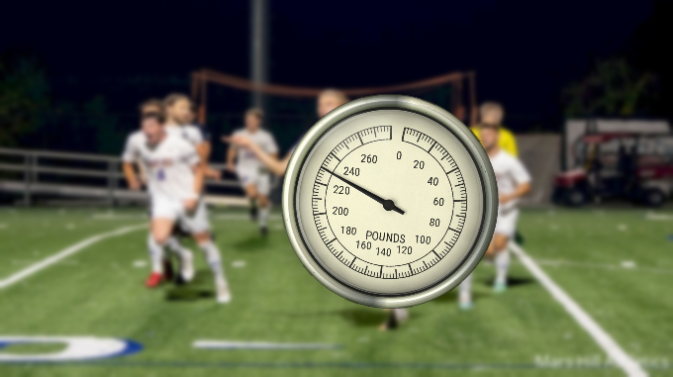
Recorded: 230,lb
